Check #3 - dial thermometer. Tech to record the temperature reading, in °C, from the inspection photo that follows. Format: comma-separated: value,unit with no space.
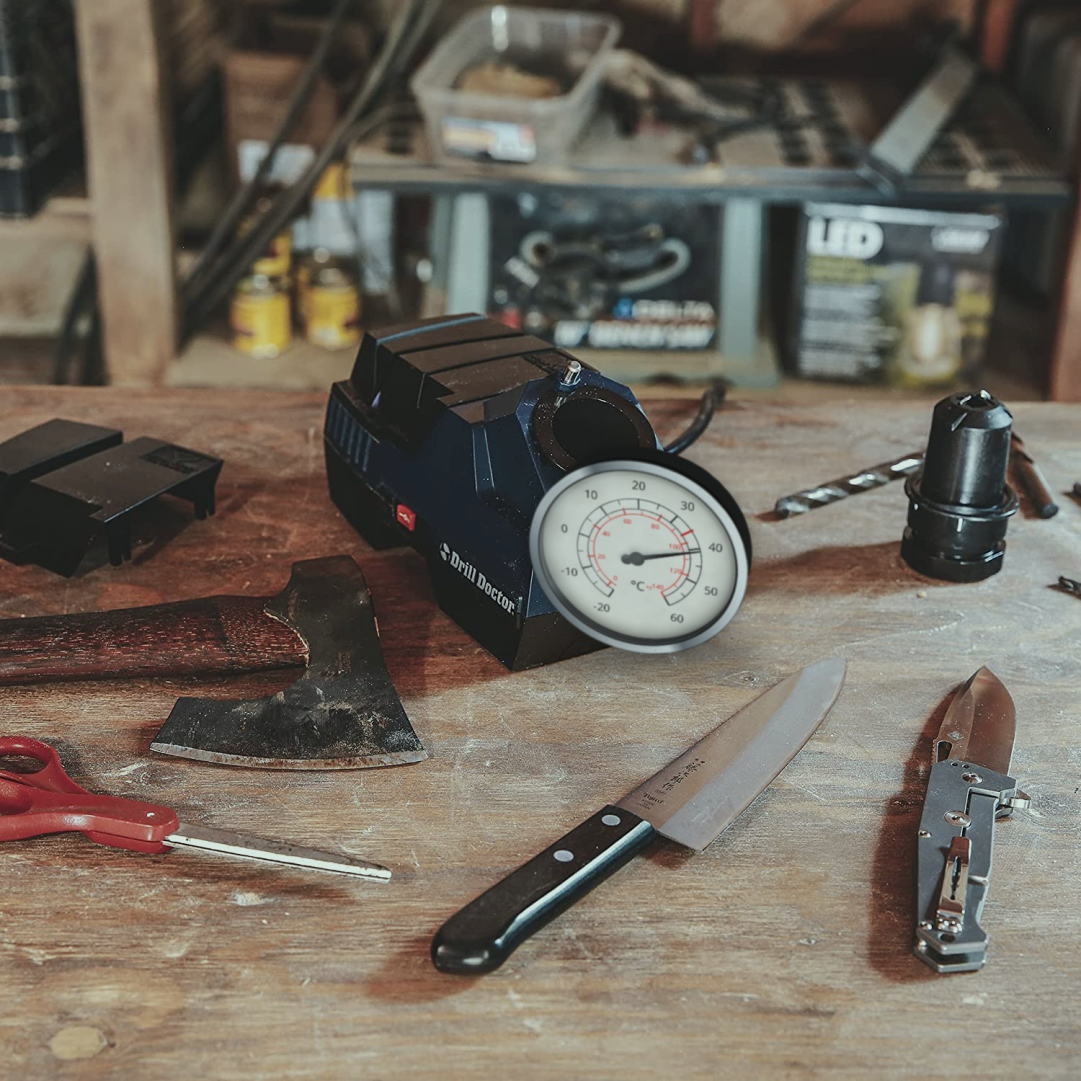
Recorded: 40,°C
